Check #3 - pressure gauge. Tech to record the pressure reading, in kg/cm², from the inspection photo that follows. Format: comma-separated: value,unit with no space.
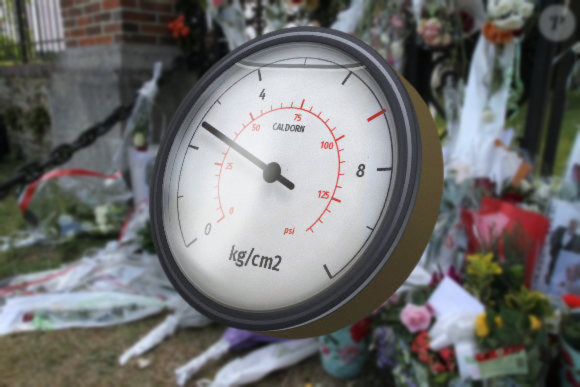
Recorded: 2.5,kg/cm²
